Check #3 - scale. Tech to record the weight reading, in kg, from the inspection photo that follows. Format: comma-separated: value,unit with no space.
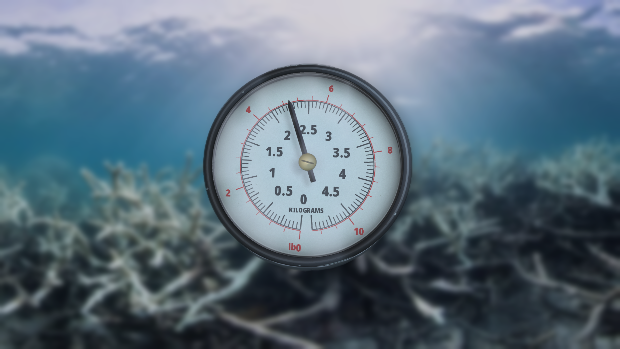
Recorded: 2.25,kg
